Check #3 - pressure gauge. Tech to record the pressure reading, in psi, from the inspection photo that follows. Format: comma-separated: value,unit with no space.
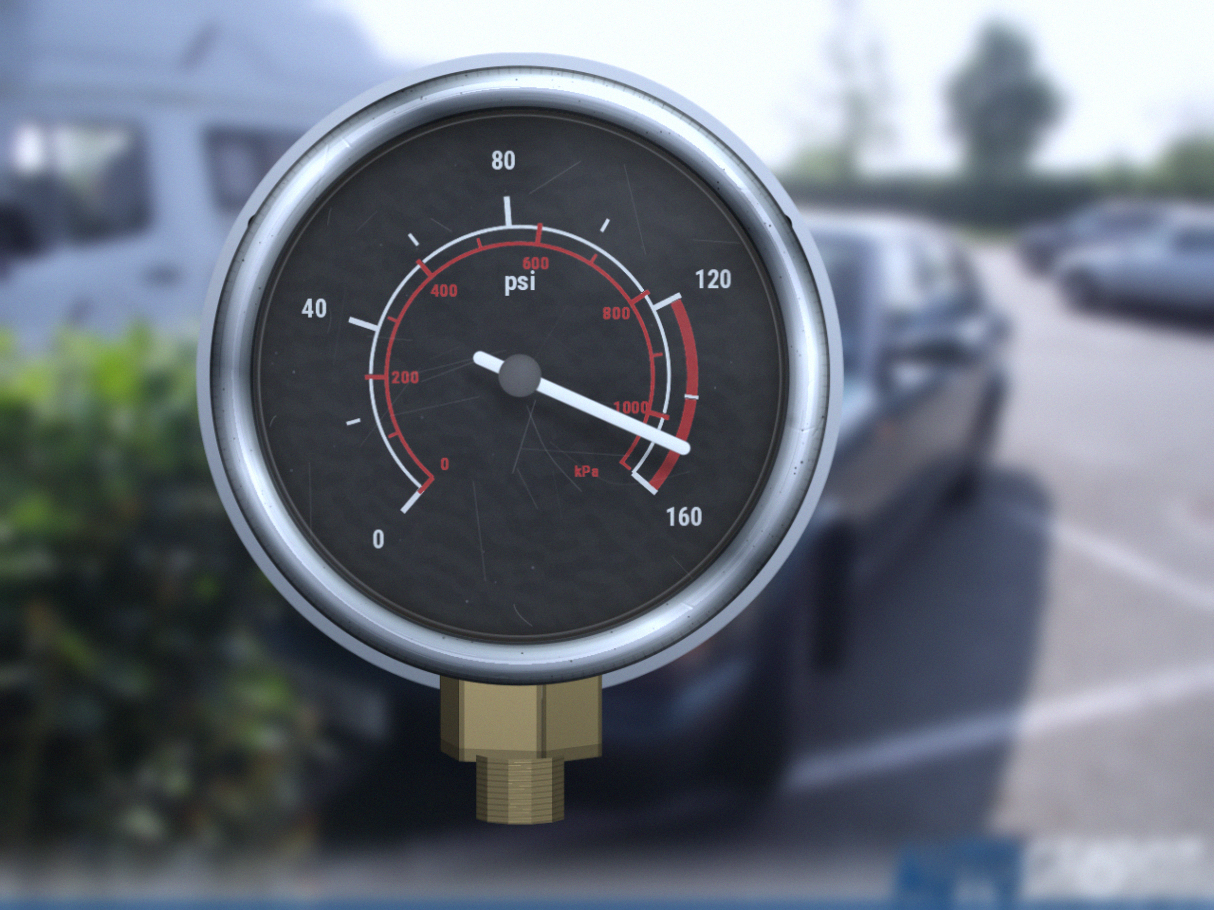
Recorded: 150,psi
